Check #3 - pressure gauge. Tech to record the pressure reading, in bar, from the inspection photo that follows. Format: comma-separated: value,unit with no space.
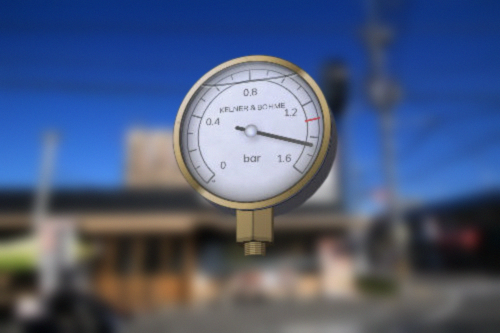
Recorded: 1.45,bar
